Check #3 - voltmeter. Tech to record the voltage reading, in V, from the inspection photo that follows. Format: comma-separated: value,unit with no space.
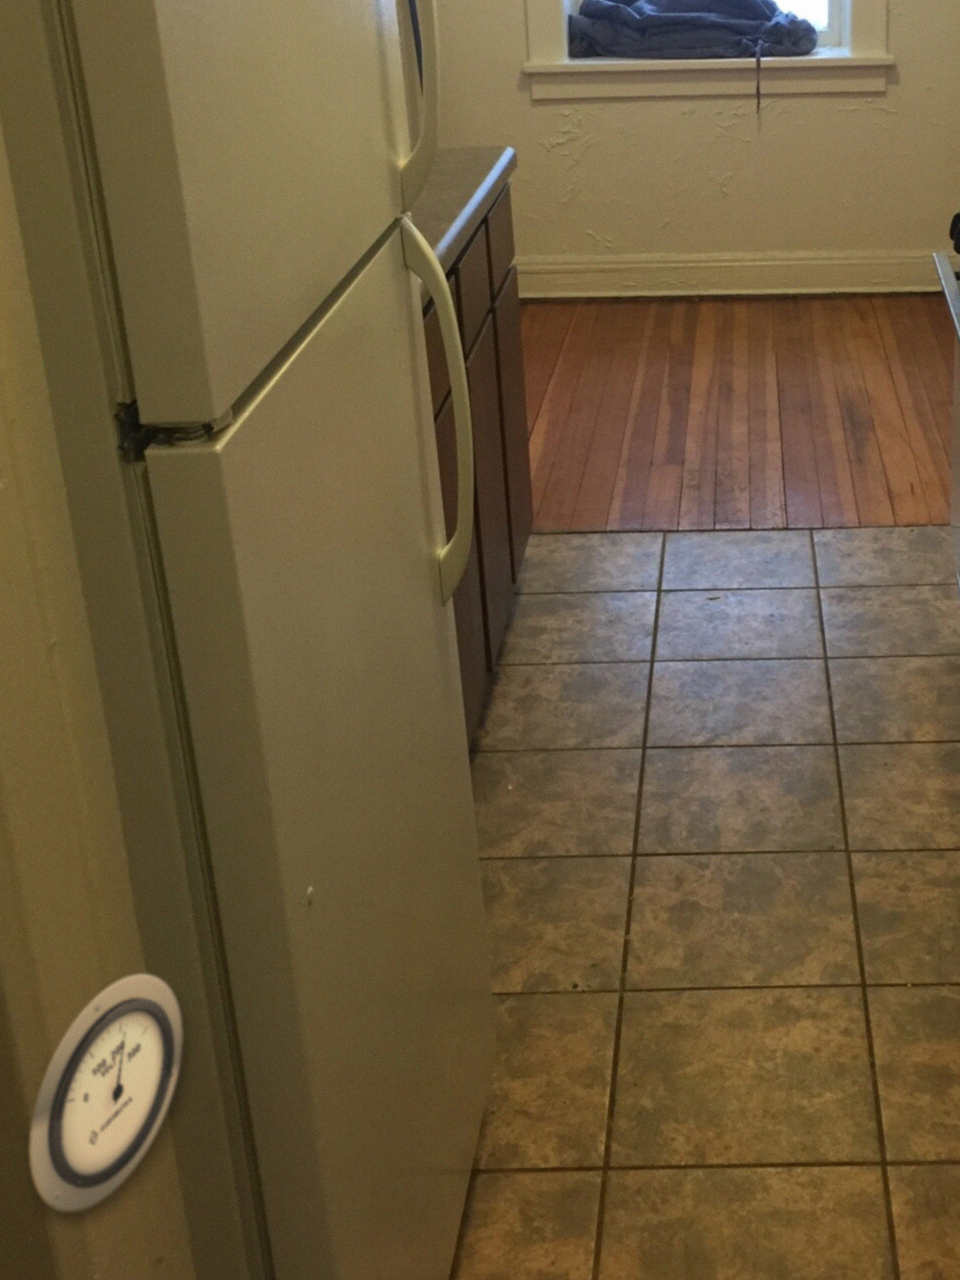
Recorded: 200,V
